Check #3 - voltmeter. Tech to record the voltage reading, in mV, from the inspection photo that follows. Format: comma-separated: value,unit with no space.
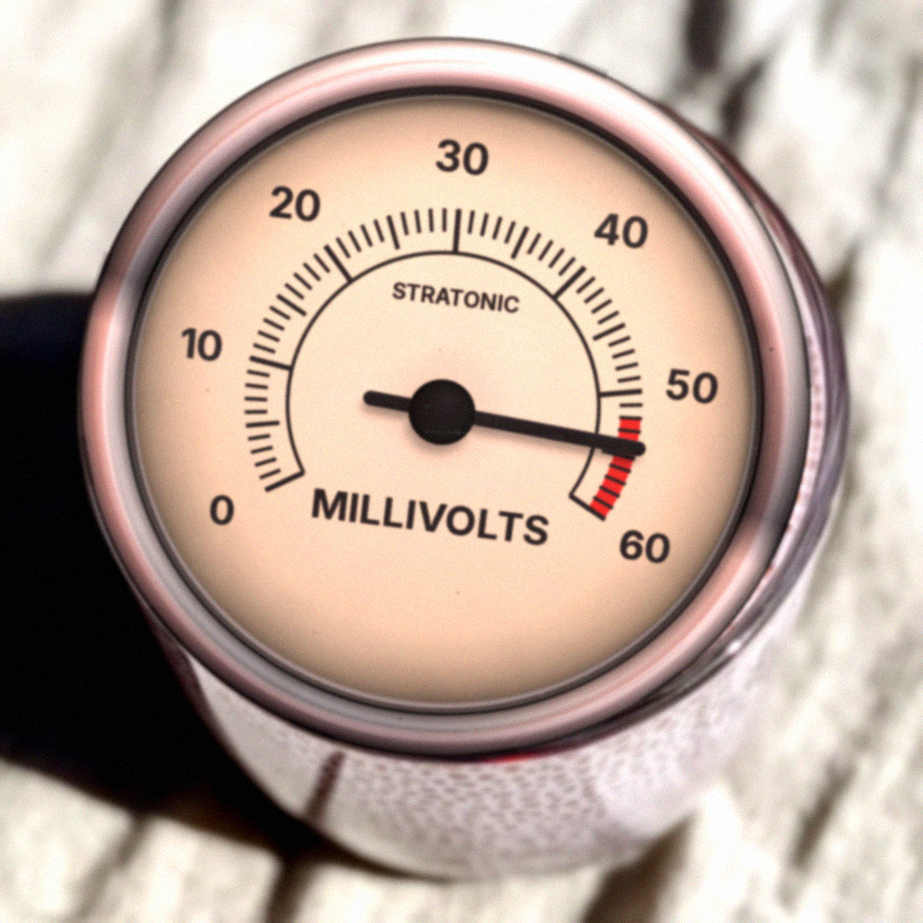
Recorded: 54,mV
